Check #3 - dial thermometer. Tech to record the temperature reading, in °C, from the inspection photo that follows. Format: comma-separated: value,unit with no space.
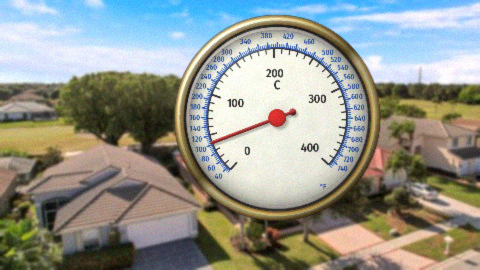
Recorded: 40,°C
